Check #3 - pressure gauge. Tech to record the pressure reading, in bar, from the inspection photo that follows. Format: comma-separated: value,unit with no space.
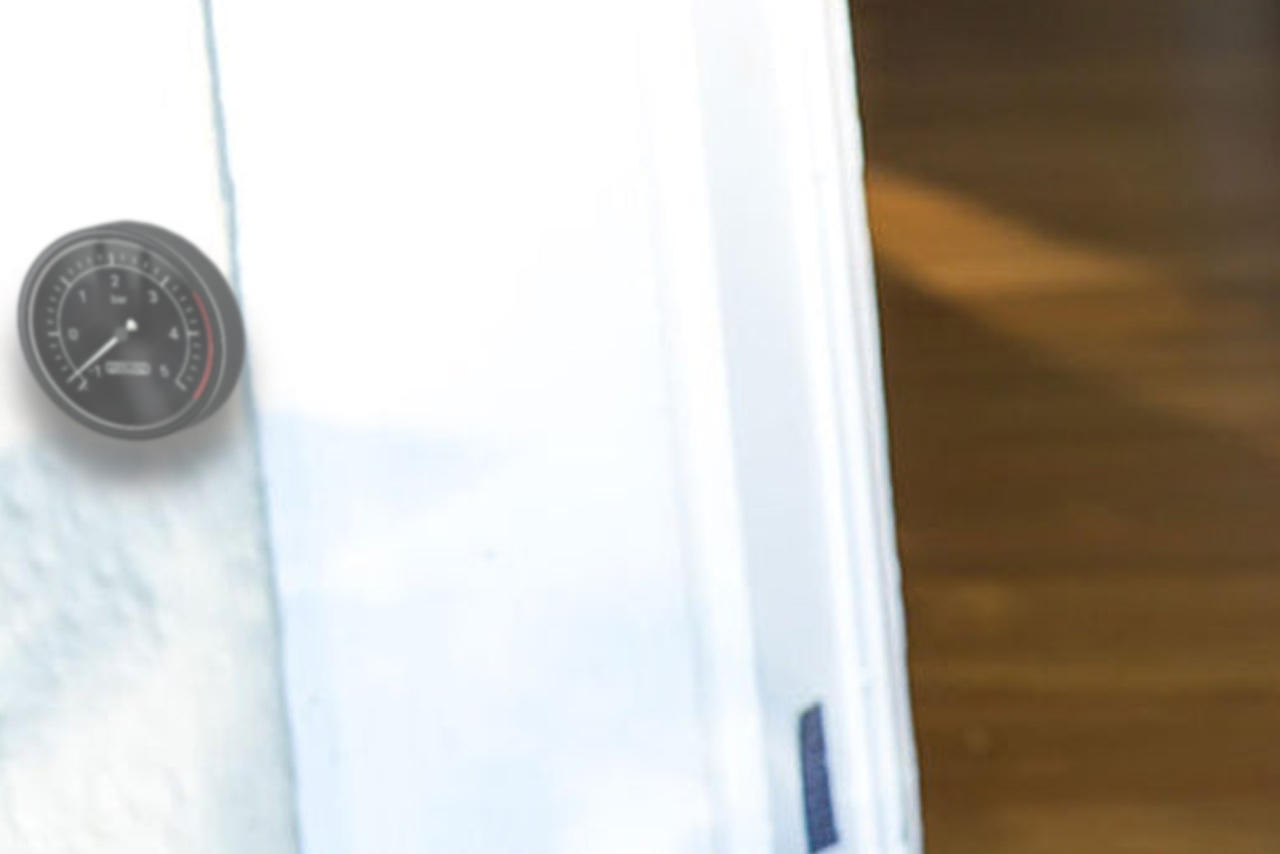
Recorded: -0.8,bar
